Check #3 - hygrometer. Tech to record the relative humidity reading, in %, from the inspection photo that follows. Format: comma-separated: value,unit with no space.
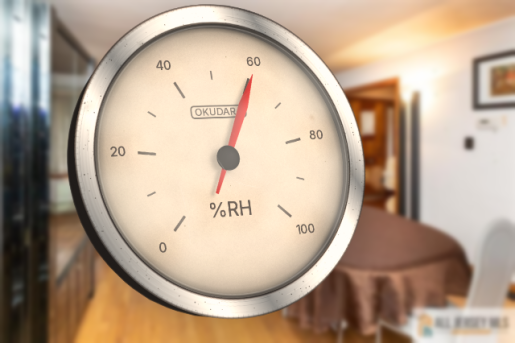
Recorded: 60,%
